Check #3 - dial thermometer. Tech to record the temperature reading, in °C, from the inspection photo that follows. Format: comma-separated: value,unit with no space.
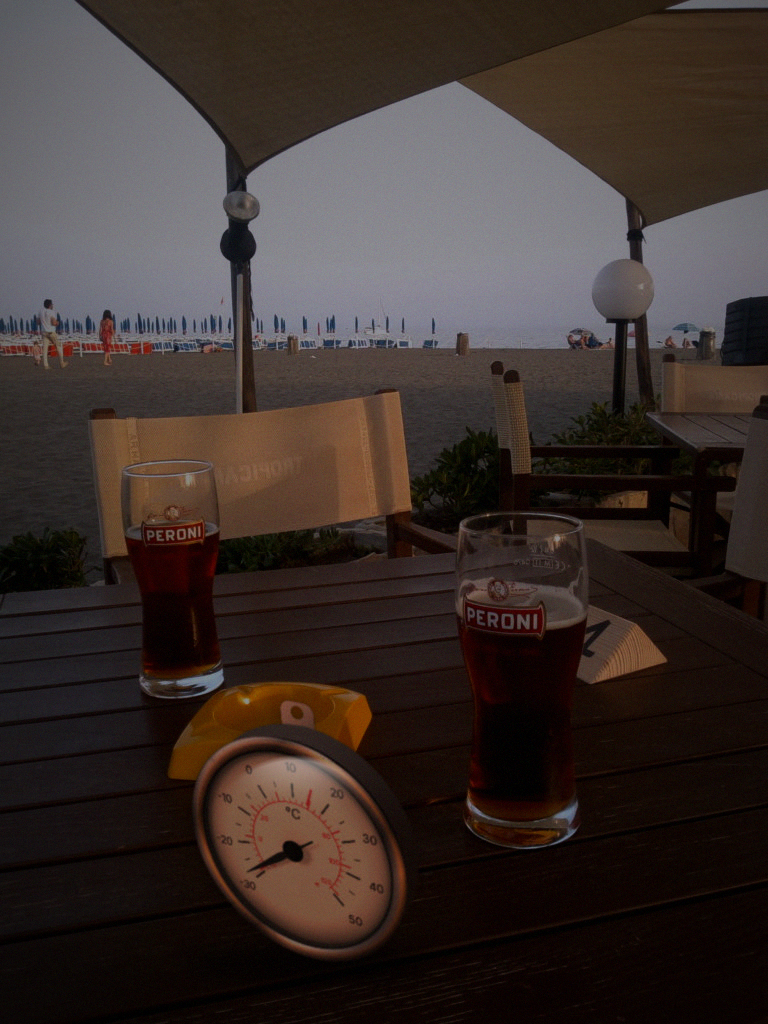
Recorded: -27.5,°C
